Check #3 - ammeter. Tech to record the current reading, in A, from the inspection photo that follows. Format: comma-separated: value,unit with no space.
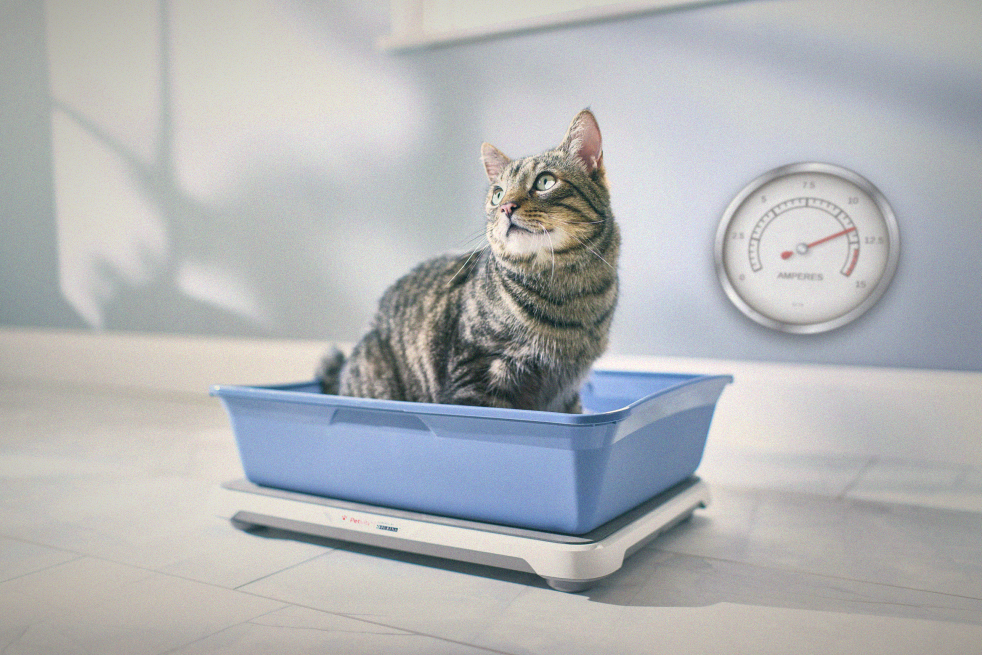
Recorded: 11.5,A
